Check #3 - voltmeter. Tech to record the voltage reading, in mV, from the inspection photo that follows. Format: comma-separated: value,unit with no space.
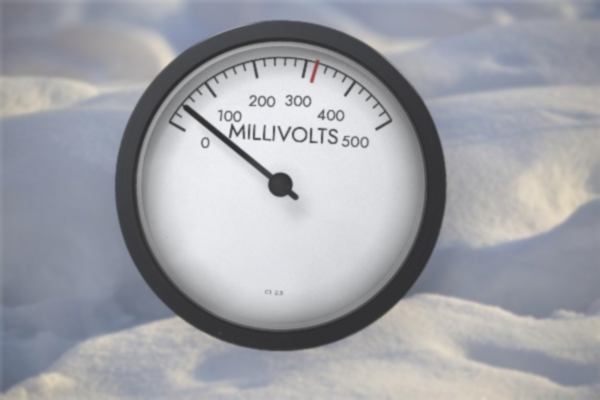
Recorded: 40,mV
